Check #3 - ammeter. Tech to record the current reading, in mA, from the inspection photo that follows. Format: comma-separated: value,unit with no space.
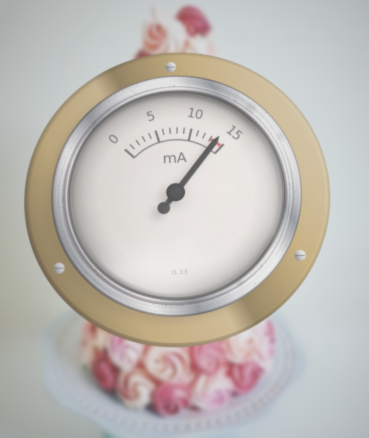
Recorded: 14,mA
